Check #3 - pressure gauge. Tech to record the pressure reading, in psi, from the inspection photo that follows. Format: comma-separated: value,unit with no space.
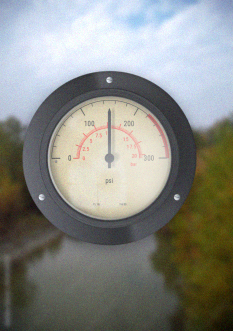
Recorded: 150,psi
